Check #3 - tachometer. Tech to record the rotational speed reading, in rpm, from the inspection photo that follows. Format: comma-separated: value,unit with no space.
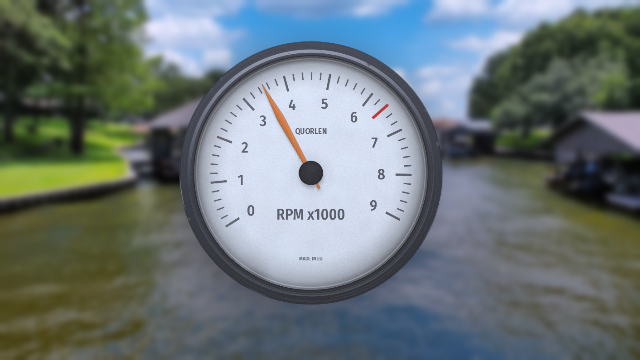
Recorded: 3500,rpm
